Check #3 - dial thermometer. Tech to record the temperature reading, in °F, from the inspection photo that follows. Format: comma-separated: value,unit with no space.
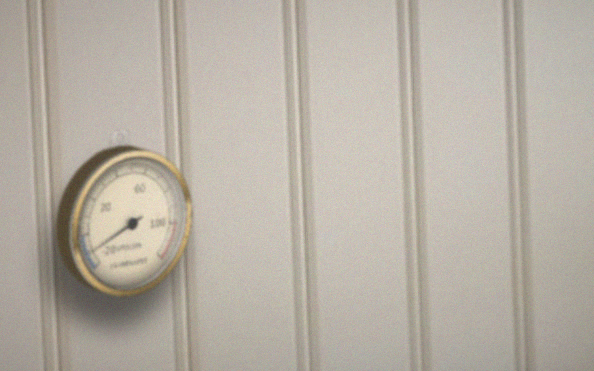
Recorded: -10,°F
